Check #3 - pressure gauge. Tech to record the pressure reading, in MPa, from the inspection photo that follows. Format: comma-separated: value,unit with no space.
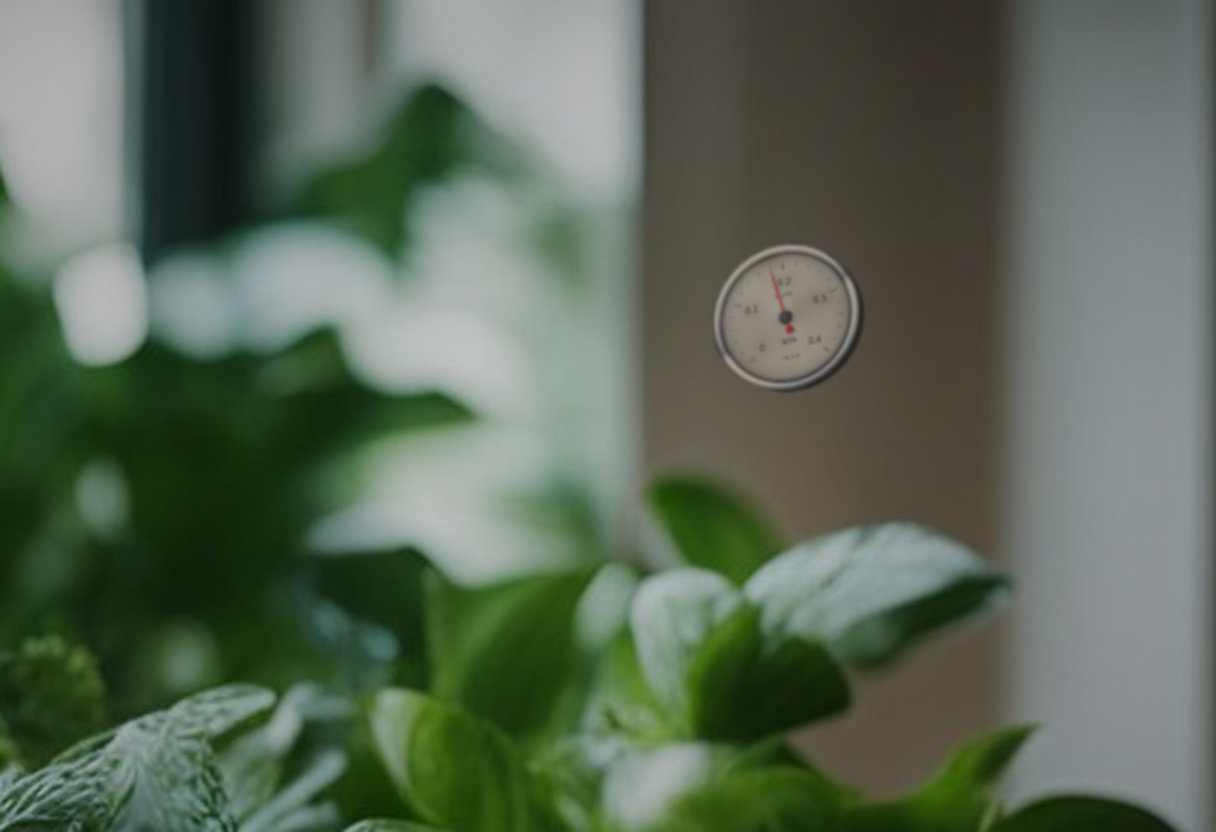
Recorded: 0.18,MPa
